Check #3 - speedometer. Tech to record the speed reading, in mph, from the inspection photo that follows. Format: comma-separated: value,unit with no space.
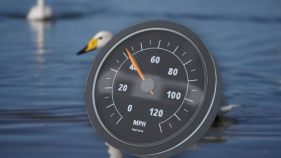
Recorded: 42.5,mph
